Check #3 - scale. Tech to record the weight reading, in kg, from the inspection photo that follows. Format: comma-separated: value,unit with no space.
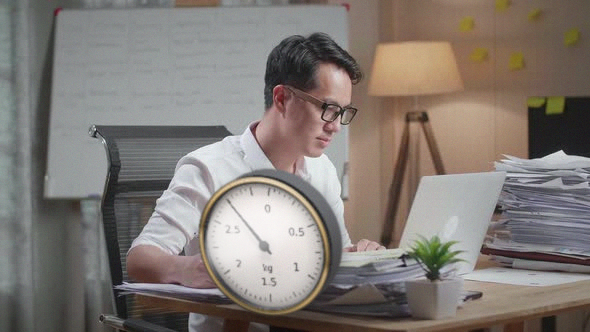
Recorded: 2.75,kg
